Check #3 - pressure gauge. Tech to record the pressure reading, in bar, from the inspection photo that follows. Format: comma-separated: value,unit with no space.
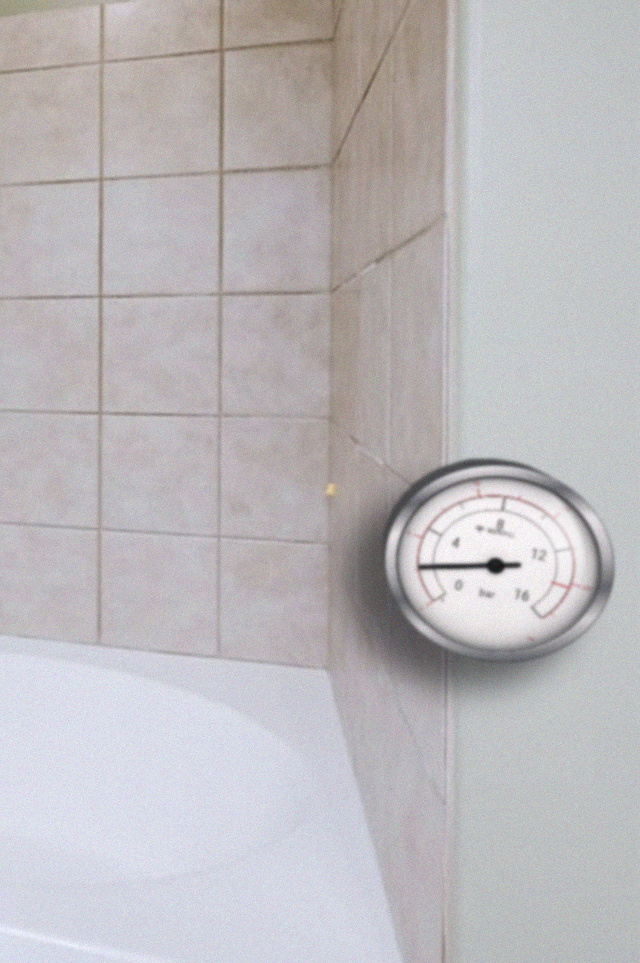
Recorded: 2,bar
